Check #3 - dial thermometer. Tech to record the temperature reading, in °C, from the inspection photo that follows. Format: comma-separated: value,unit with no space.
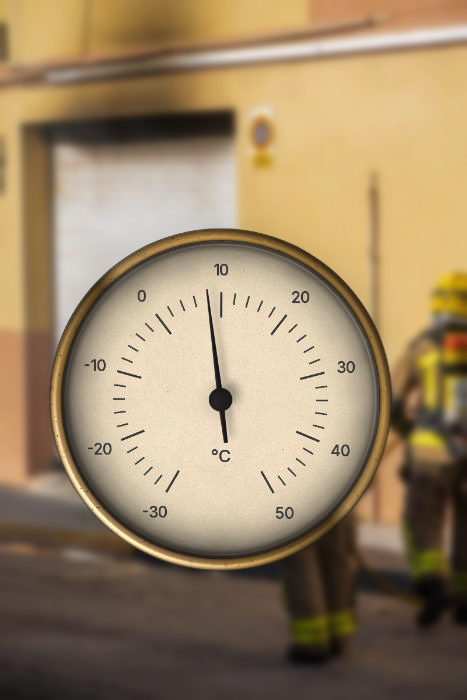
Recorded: 8,°C
